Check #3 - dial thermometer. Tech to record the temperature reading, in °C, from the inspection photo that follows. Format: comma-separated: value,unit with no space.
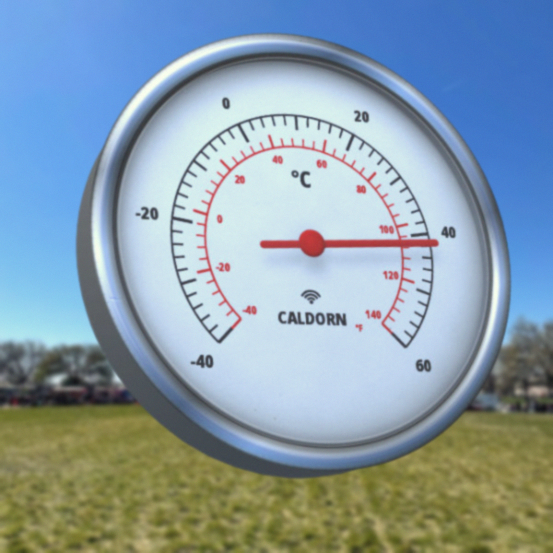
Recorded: 42,°C
